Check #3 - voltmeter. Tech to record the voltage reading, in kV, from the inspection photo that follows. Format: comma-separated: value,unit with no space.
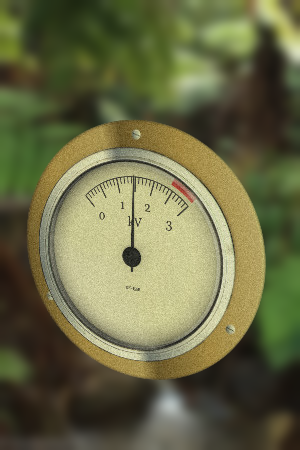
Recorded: 1.5,kV
